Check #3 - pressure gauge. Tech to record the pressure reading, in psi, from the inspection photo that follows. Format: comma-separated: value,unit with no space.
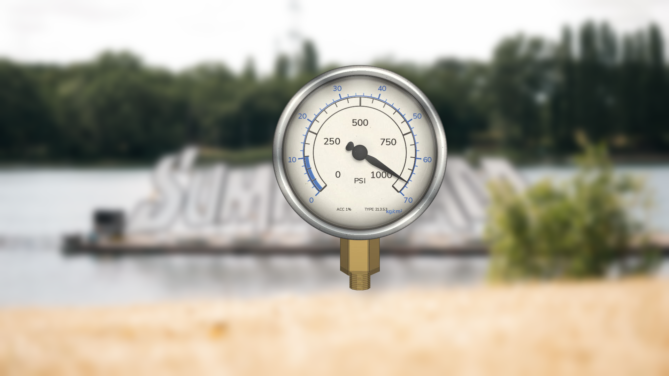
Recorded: 950,psi
